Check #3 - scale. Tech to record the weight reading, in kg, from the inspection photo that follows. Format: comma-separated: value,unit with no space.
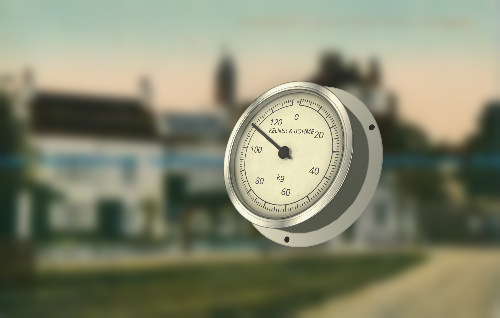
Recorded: 110,kg
